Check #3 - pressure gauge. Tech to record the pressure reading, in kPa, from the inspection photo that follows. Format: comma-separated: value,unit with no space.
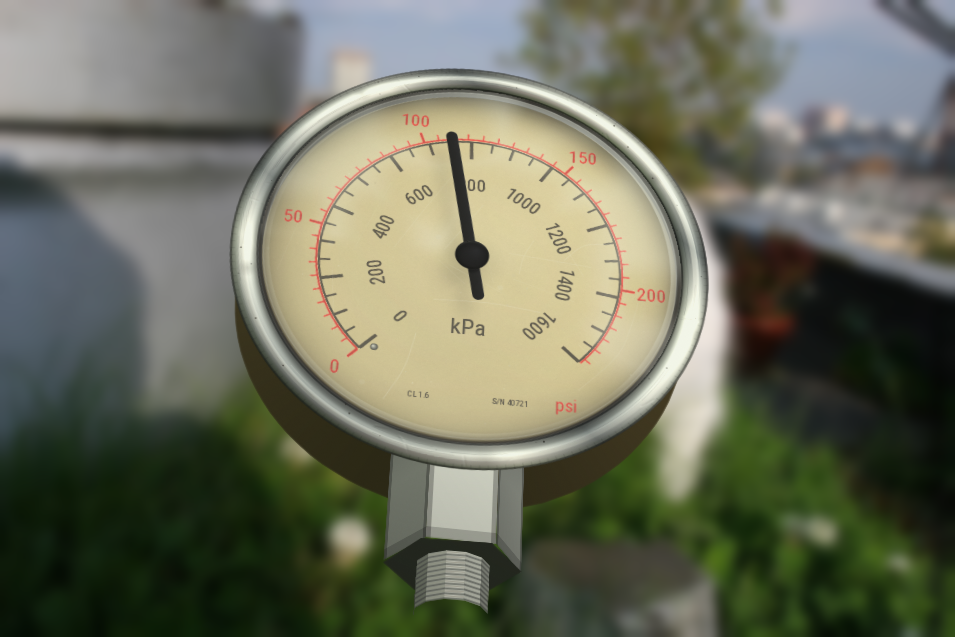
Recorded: 750,kPa
